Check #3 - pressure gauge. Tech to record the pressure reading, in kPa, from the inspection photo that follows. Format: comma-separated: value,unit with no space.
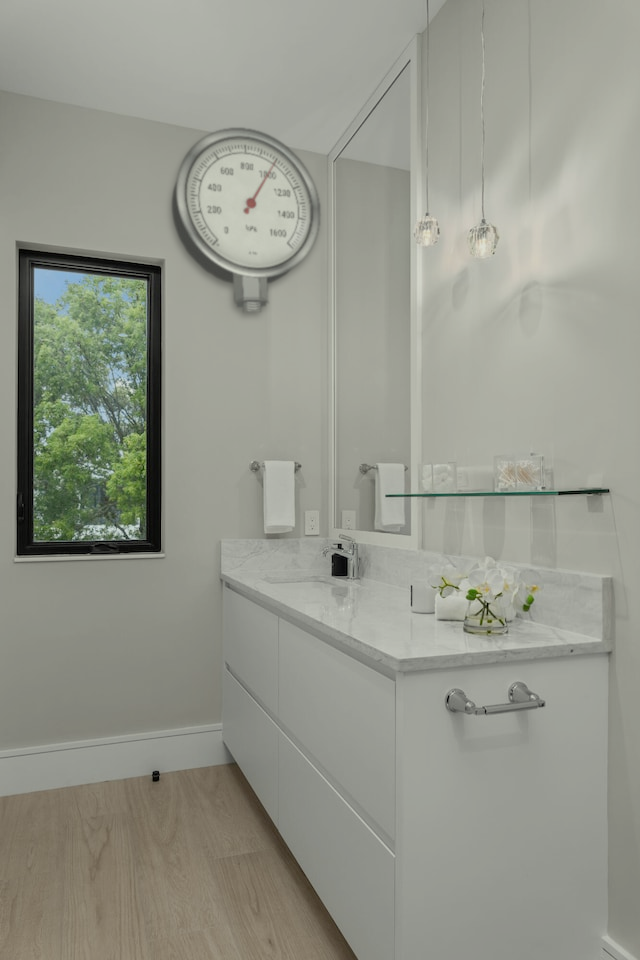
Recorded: 1000,kPa
